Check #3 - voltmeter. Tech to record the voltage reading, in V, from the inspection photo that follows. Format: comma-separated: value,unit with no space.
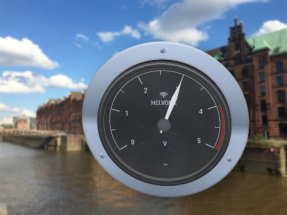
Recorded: 3,V
